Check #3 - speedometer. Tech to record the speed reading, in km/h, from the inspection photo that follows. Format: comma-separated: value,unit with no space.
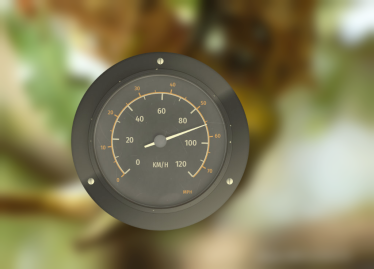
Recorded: 90,km/h
